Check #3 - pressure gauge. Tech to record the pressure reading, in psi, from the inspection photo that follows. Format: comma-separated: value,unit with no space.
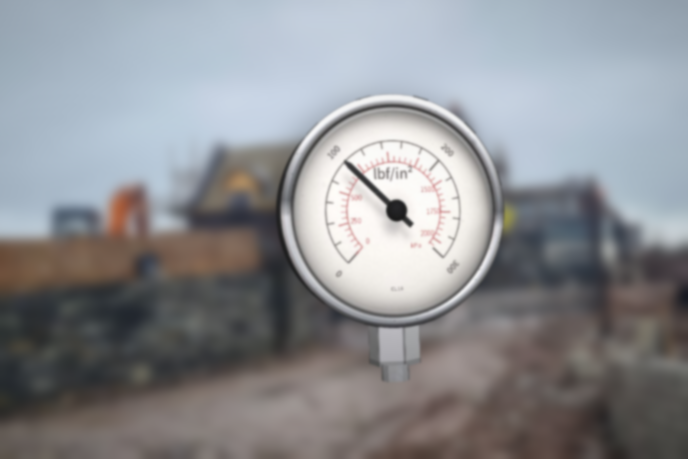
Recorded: 100,psi
